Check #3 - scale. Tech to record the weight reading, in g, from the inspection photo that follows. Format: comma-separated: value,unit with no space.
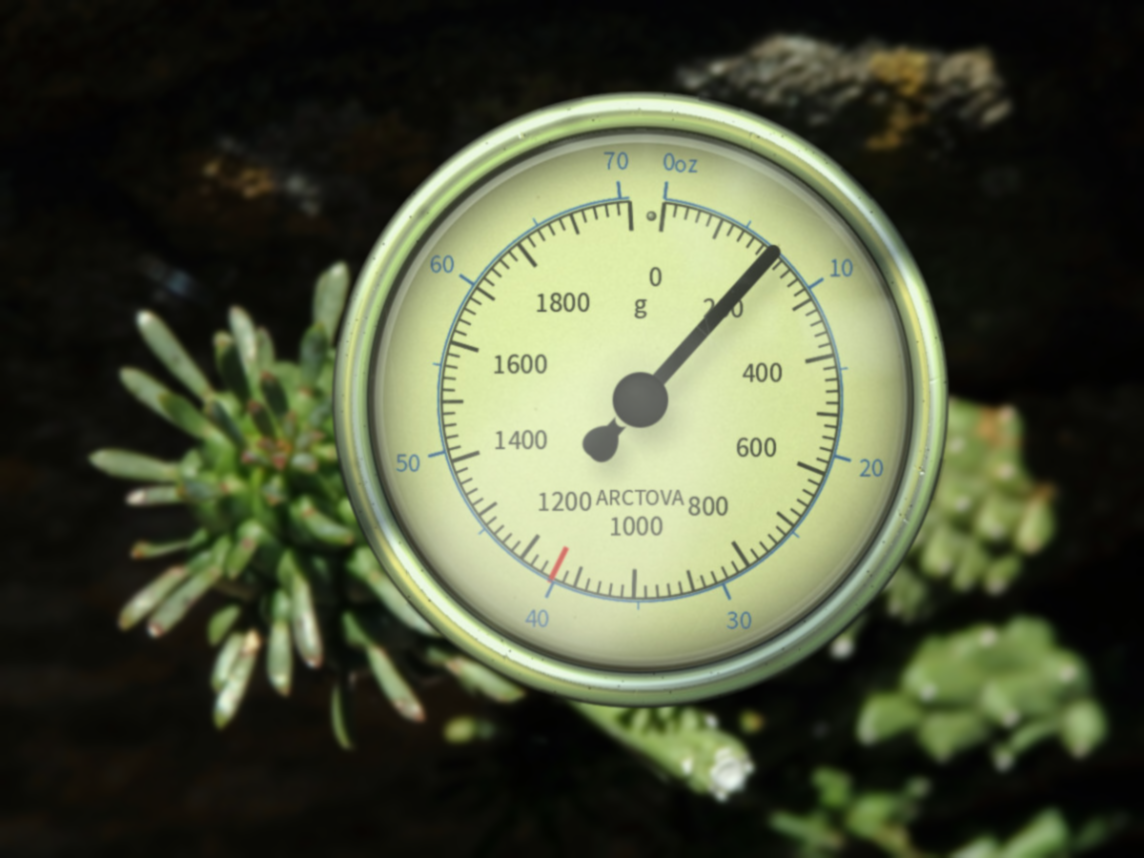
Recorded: 200,g
